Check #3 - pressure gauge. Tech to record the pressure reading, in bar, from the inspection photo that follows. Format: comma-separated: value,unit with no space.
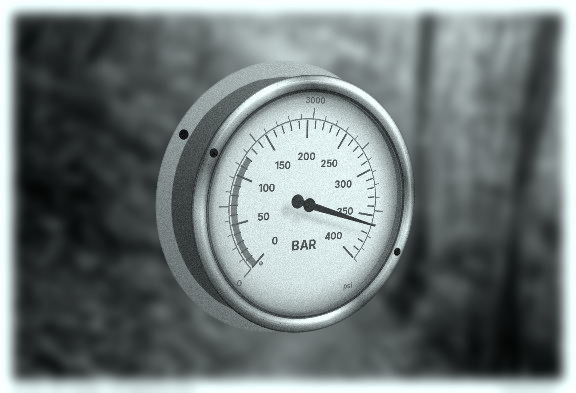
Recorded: 360,bar
